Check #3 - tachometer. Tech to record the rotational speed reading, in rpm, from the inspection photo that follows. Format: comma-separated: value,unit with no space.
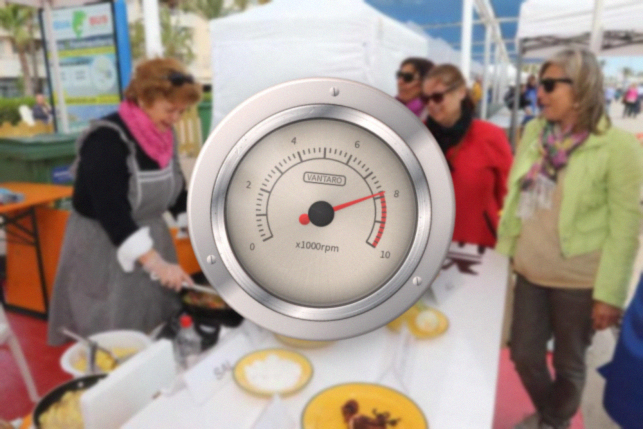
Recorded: 7800,rpm
